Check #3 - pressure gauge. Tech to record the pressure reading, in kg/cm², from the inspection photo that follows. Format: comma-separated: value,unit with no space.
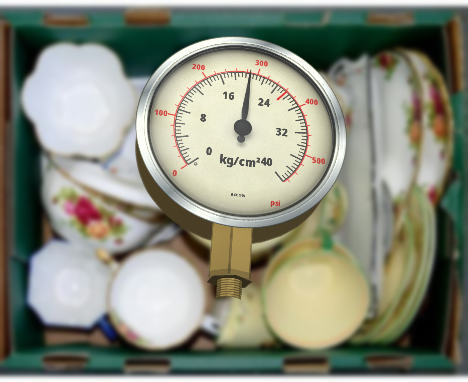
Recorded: 20,kg/cm²
